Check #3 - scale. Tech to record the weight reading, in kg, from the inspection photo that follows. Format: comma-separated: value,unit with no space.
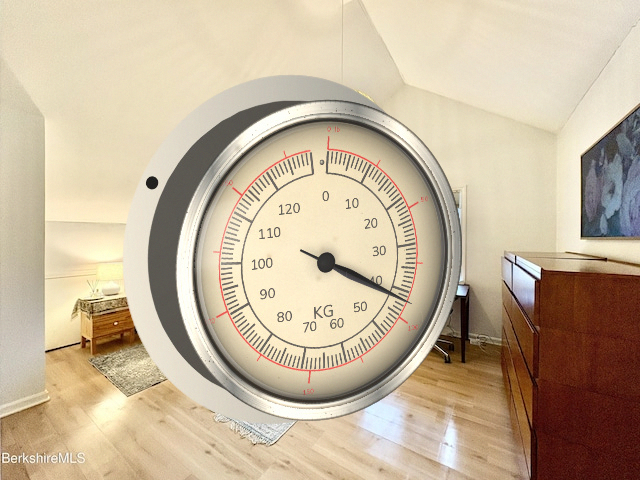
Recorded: 42,kg
